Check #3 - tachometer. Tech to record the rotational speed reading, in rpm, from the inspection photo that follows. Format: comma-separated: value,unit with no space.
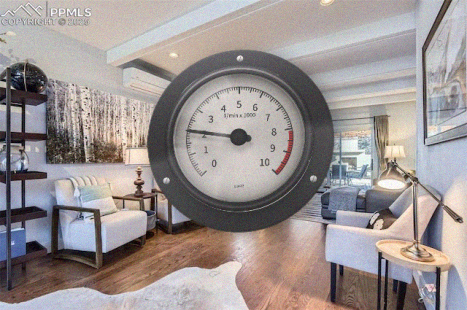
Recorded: 2000,rpm
